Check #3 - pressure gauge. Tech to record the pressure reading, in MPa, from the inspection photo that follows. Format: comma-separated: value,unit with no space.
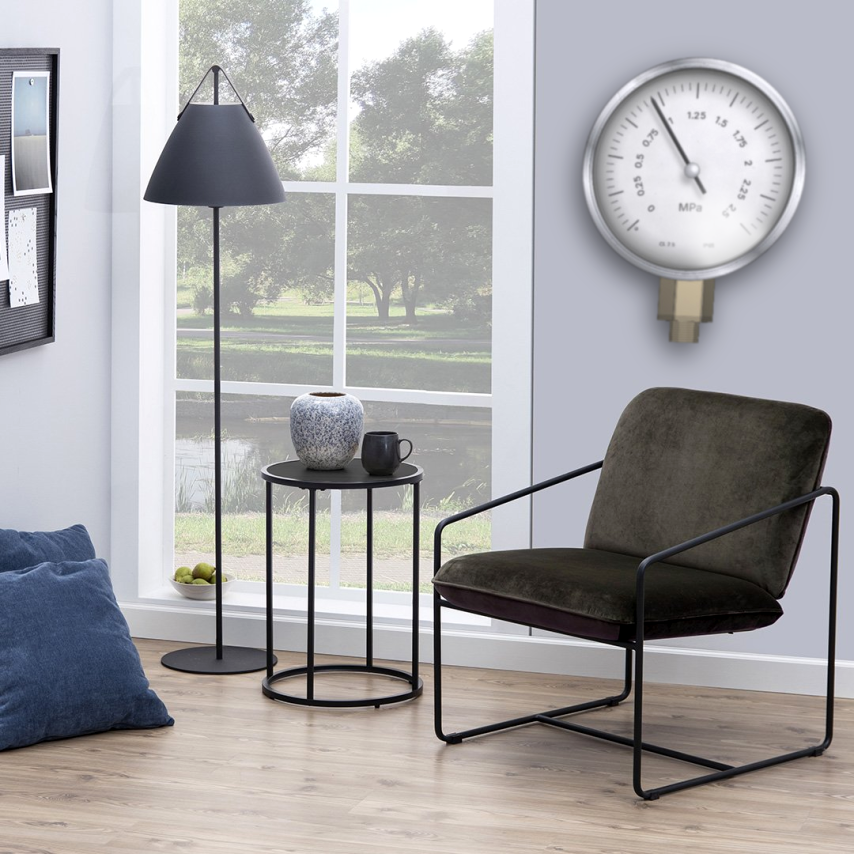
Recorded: 0.95,MPa
